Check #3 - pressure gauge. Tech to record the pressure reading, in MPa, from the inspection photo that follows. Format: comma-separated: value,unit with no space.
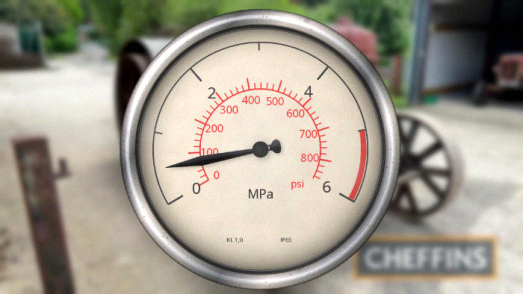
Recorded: 0.5,MPa
